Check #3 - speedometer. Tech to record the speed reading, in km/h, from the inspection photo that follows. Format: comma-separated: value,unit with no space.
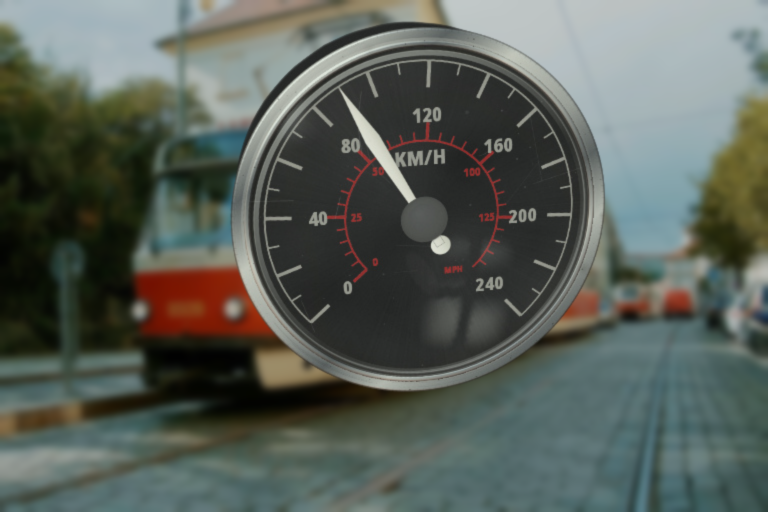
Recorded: 90,km/h
